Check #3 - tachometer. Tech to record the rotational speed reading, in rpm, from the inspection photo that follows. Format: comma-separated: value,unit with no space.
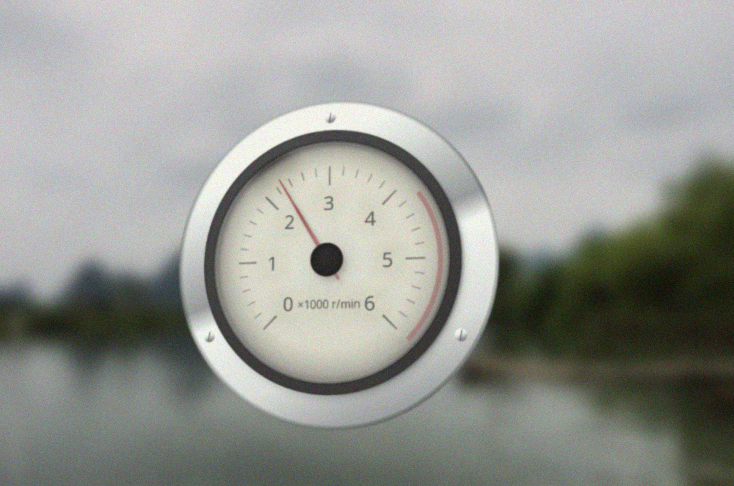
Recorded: 2300,rpm
